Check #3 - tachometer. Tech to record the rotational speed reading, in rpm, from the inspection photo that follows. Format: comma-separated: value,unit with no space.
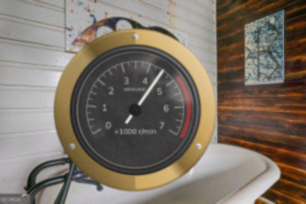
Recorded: 4500,rpm
